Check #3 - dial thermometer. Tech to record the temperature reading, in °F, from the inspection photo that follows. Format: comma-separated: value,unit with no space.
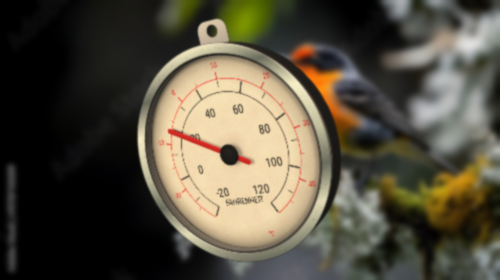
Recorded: 20,°F
